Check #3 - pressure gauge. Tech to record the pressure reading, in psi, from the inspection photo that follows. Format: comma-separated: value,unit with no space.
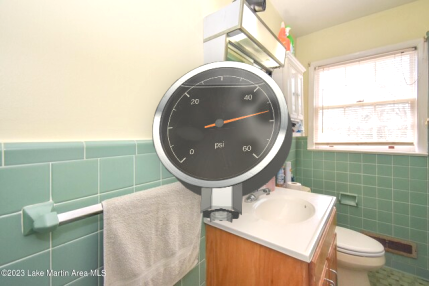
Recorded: 47.5,psi
